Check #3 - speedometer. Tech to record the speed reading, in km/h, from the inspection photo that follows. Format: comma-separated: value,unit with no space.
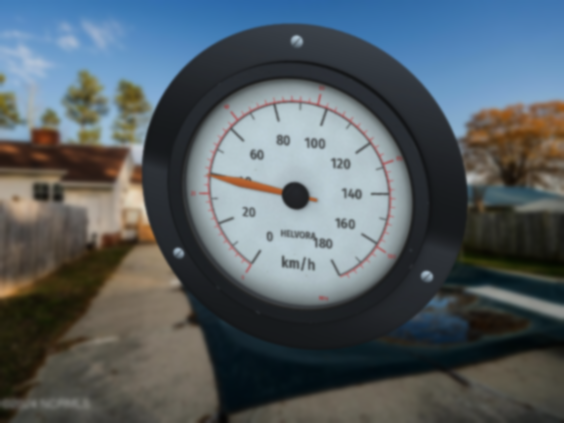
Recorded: 40,km/h
